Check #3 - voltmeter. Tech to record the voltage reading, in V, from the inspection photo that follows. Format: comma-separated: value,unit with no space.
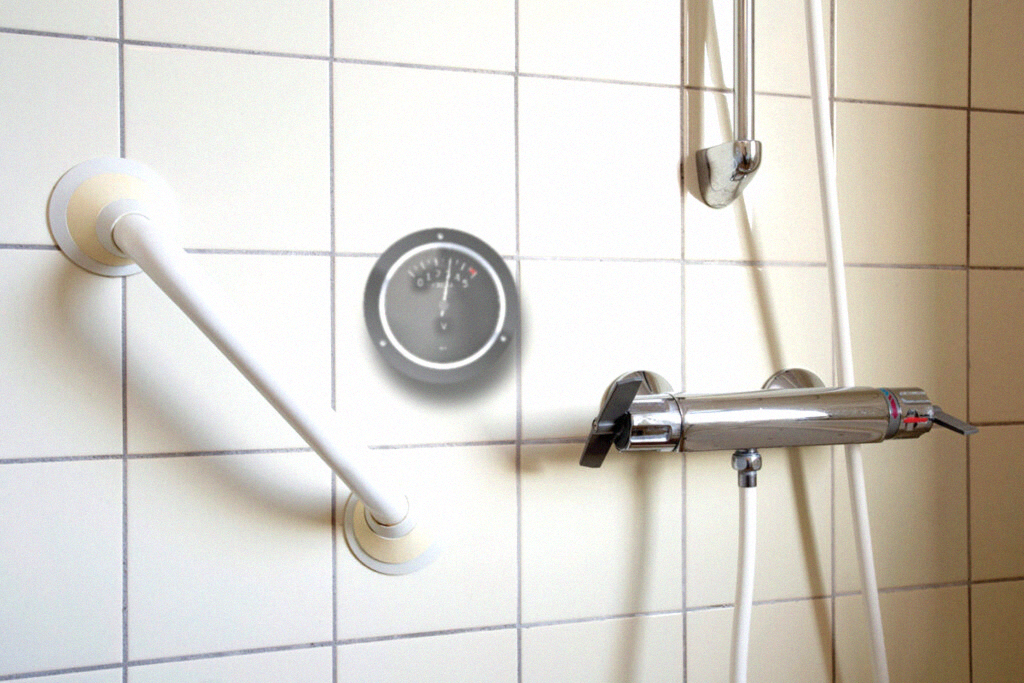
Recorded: 3,V
